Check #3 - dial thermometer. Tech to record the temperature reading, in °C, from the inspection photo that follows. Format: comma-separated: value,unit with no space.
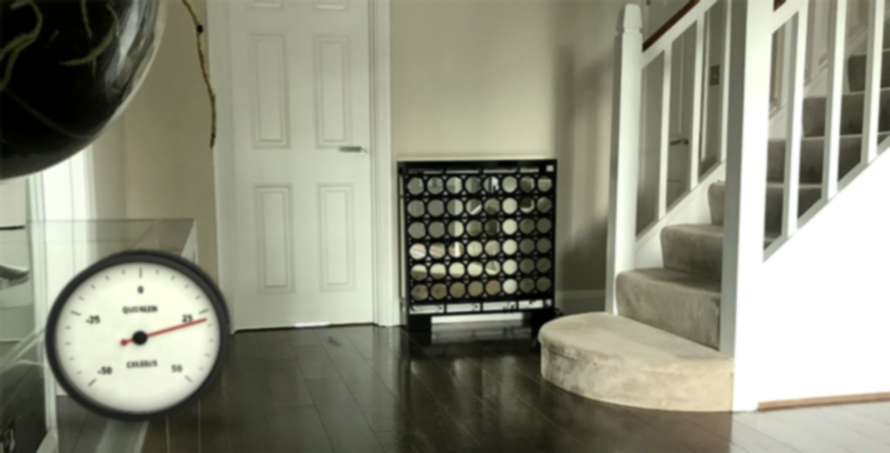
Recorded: 27.5,°C
